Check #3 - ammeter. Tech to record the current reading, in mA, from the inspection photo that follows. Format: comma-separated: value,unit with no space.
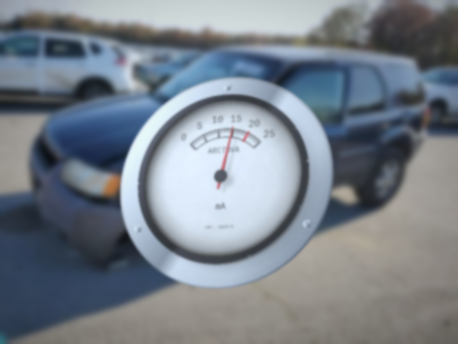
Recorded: 15,mA
